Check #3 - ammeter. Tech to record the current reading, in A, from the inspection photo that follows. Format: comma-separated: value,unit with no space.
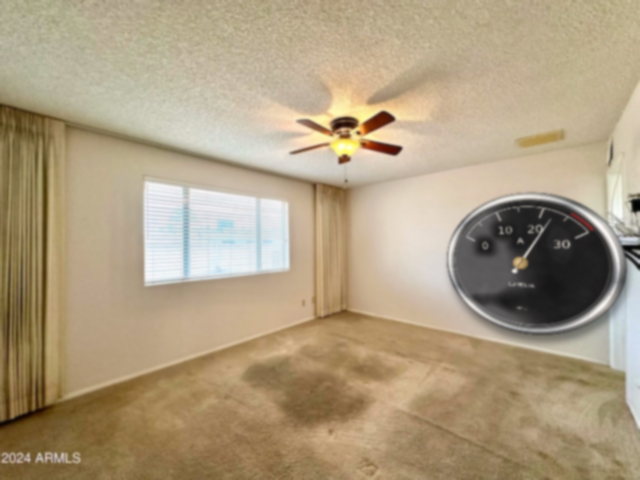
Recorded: 22.5,A
